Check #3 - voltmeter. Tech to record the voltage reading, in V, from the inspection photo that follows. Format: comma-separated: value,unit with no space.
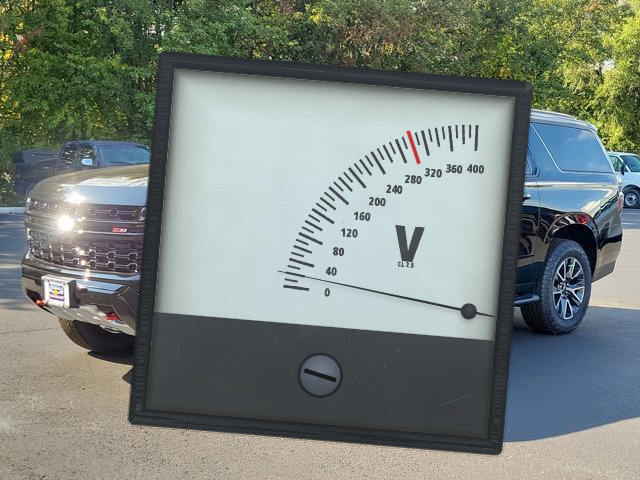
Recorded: 20,V
